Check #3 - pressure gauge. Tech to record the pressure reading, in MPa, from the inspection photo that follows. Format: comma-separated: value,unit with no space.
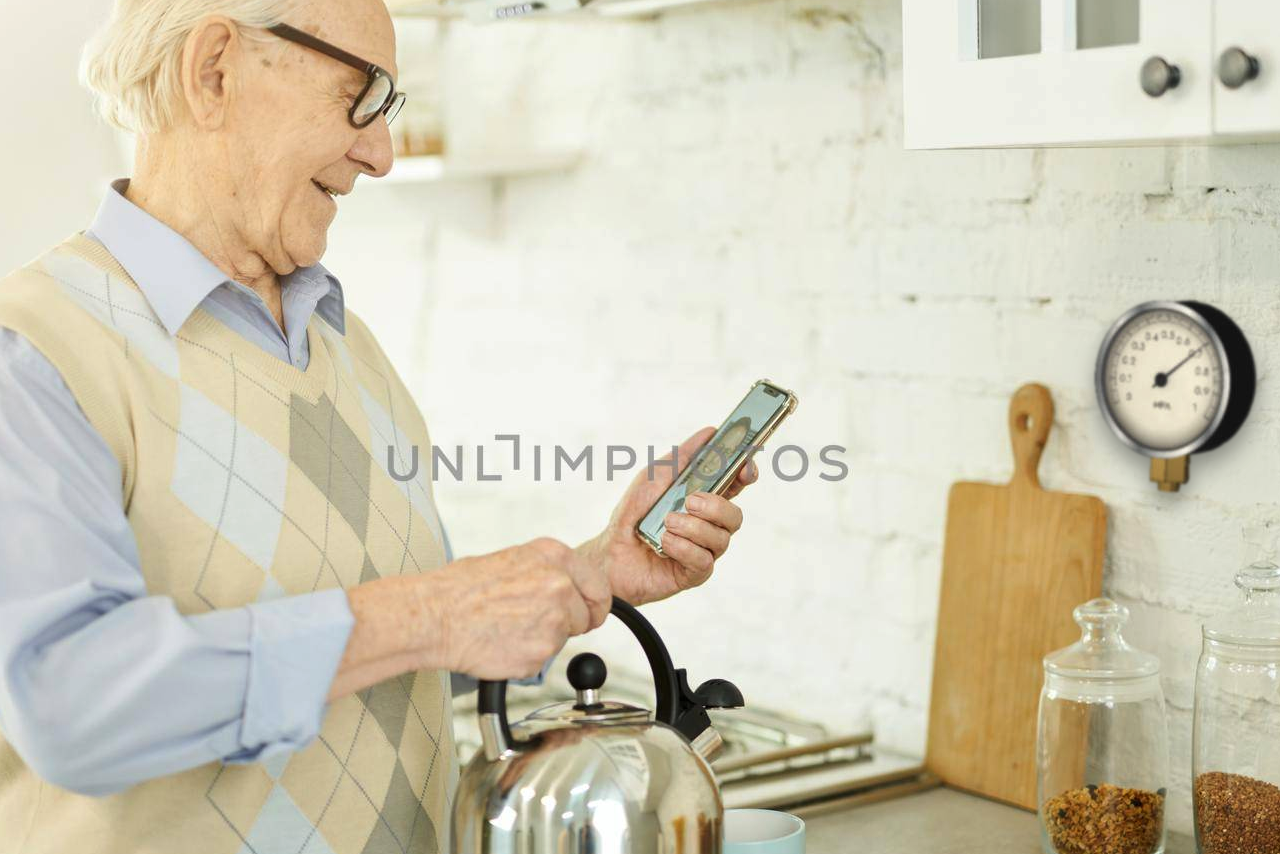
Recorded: 0.7,MPa
